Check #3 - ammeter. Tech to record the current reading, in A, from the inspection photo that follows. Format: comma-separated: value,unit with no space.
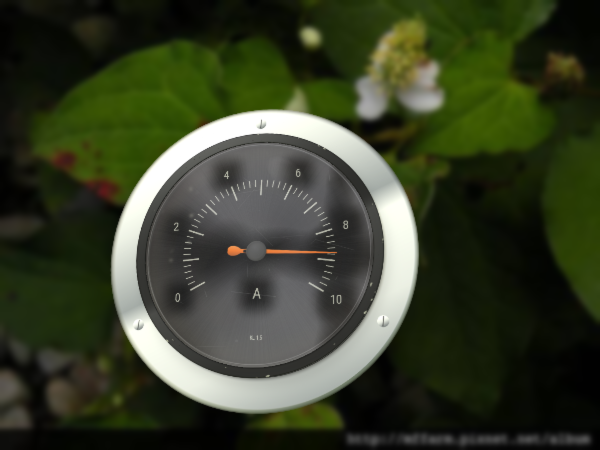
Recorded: 8.8,A
